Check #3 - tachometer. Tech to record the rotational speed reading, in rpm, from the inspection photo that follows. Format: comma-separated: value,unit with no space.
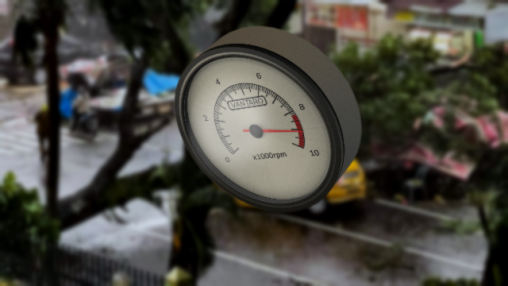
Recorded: 9000,rpm
